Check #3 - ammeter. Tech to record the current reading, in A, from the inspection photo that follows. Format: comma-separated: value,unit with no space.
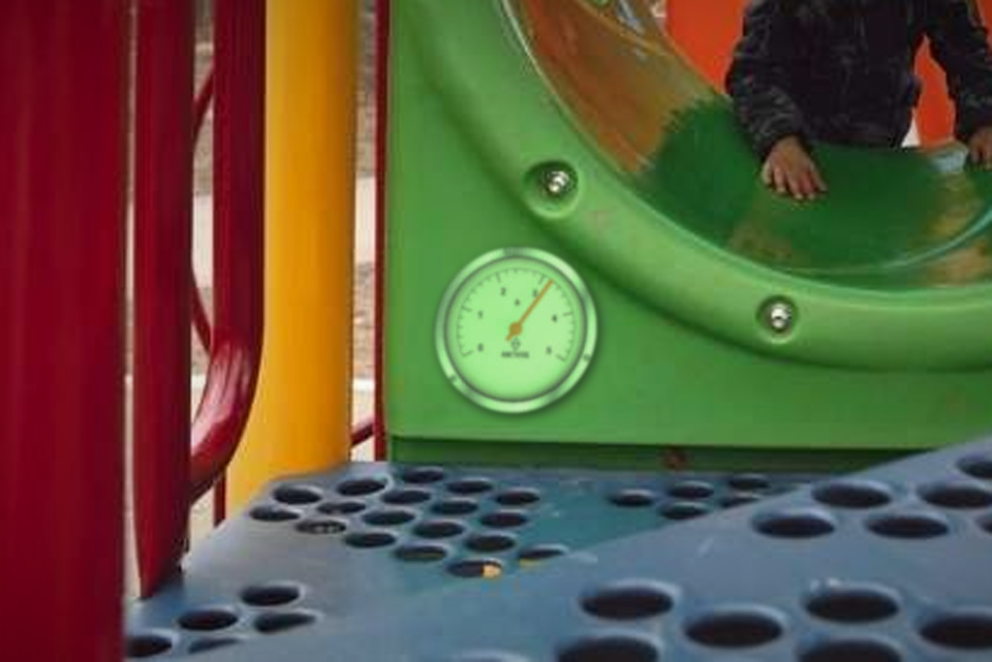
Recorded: 3.2,A
